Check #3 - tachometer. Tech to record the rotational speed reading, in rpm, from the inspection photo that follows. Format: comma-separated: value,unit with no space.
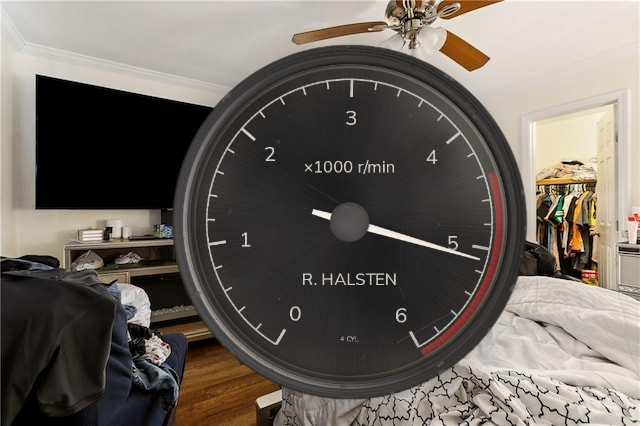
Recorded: 5100,rpm
